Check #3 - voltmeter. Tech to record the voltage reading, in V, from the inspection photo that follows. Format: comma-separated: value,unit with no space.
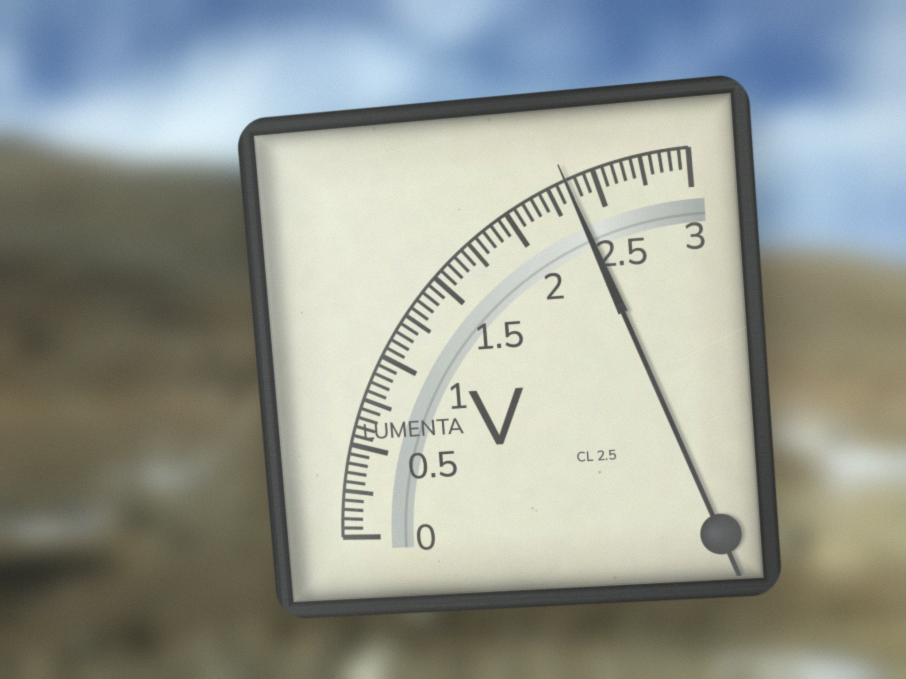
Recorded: 2.35,V
